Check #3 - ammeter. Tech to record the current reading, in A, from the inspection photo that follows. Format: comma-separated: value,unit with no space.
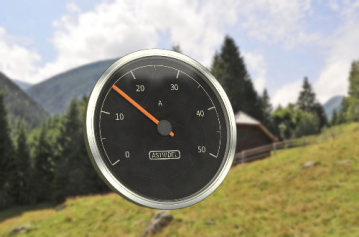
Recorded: 15,A
